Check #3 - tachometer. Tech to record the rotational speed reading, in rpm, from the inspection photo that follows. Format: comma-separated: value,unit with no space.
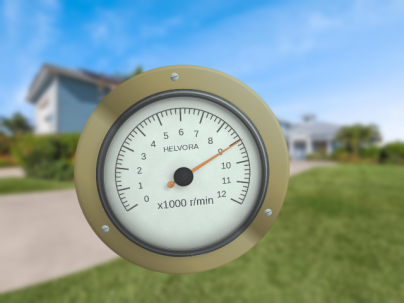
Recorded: 9000,rpm
